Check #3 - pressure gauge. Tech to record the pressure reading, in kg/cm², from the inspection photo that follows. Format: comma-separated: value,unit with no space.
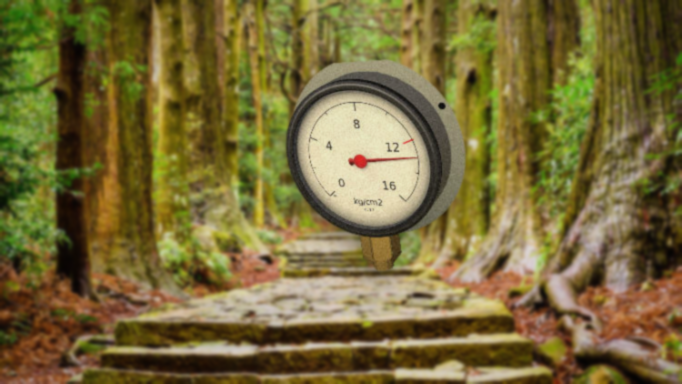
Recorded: 13,kg/cm²
